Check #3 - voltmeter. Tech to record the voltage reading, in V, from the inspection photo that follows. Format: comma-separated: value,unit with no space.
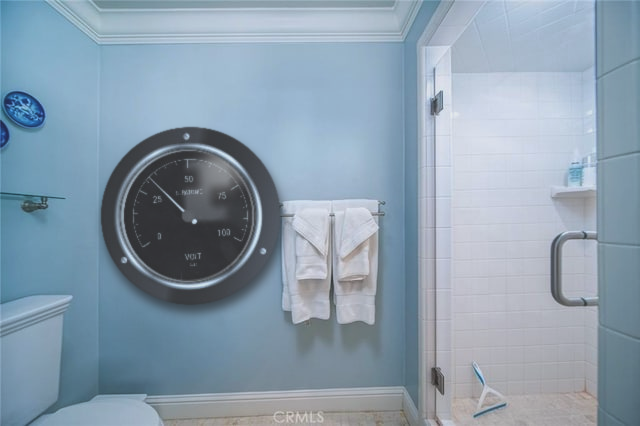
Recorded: 32.5,V
